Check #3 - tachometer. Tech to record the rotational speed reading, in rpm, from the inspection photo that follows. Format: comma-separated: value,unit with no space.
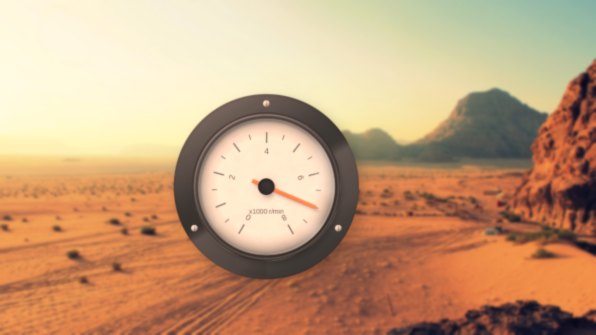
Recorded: 7000,rpm
